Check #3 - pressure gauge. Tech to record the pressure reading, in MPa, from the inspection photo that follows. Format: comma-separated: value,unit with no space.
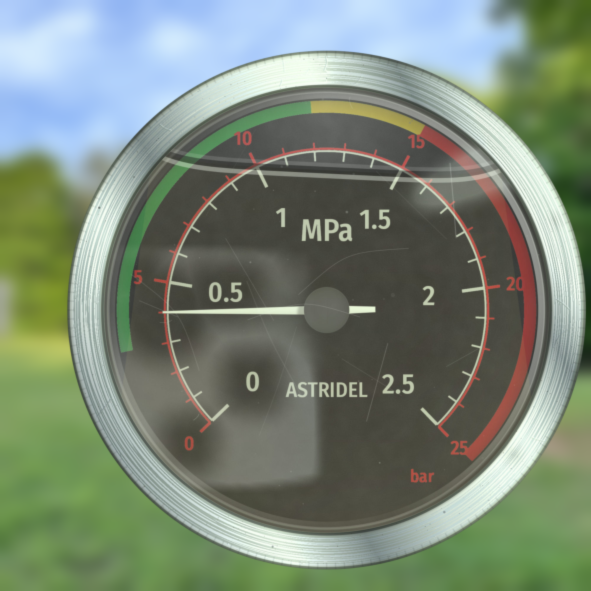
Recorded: 0.4,MPa
